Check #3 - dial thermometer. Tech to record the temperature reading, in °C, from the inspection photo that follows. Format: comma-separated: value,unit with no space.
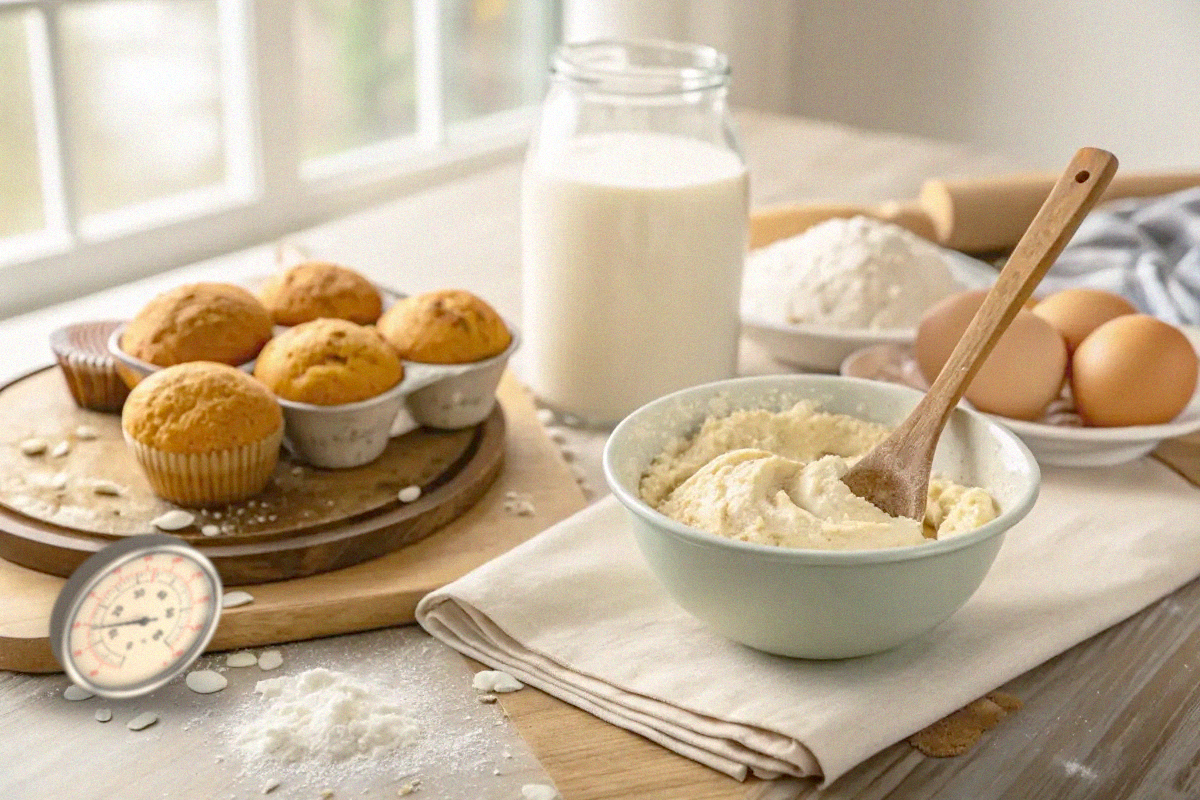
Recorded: 15,°C
